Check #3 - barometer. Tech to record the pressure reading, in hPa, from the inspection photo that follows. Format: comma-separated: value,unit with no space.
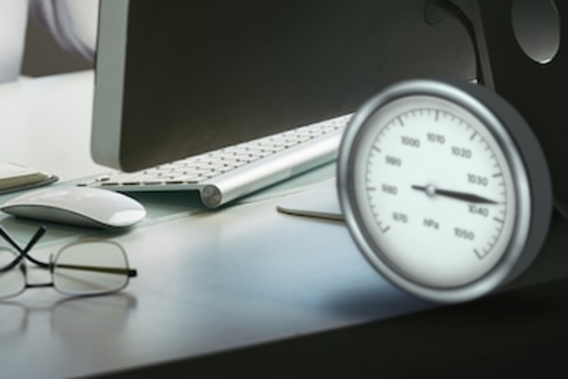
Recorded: 1036,hPa
